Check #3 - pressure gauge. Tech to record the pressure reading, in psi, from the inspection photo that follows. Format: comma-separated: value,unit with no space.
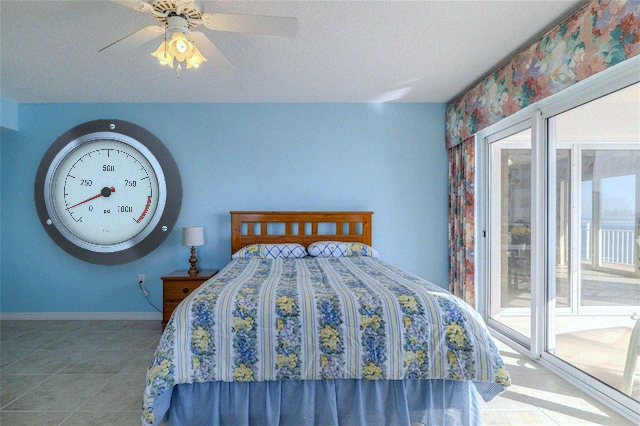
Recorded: 75,psi
